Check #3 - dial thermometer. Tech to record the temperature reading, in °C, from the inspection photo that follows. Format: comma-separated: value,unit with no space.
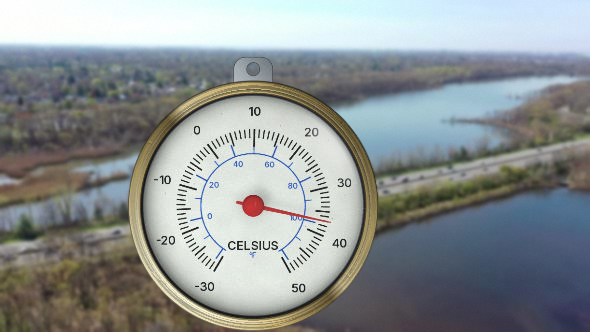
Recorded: 37,°C
